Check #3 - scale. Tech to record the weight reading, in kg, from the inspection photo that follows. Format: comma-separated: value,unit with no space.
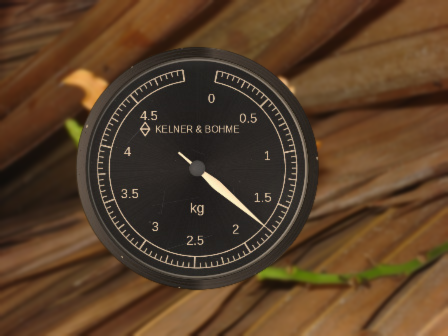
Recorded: 1.75,kg
